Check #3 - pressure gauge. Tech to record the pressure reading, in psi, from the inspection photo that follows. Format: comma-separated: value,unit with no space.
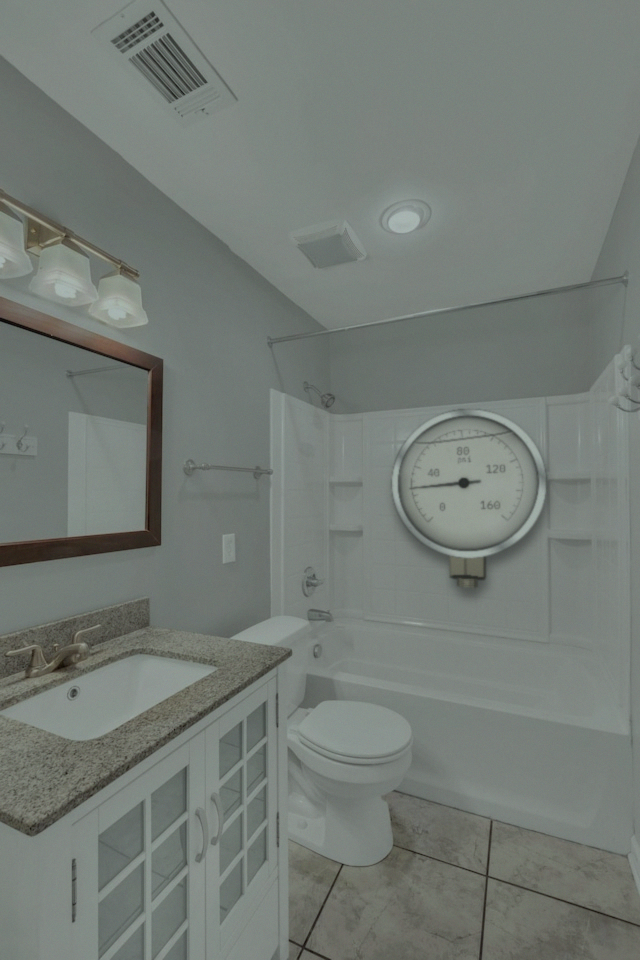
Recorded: 25,psi
